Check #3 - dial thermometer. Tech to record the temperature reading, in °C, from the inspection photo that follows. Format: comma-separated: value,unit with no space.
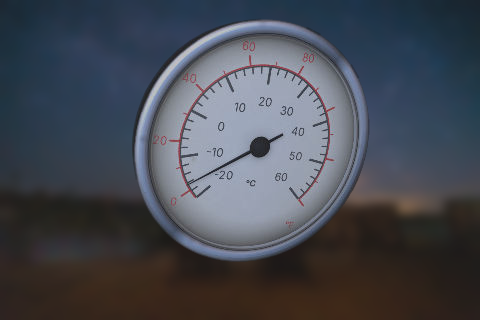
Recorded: -16,°C
